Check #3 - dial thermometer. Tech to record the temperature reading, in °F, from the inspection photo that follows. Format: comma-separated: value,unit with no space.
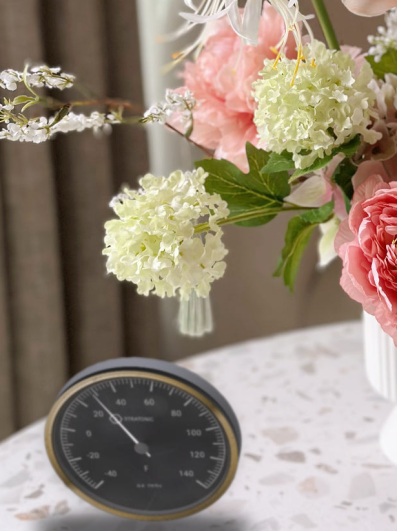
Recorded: 30,°F
